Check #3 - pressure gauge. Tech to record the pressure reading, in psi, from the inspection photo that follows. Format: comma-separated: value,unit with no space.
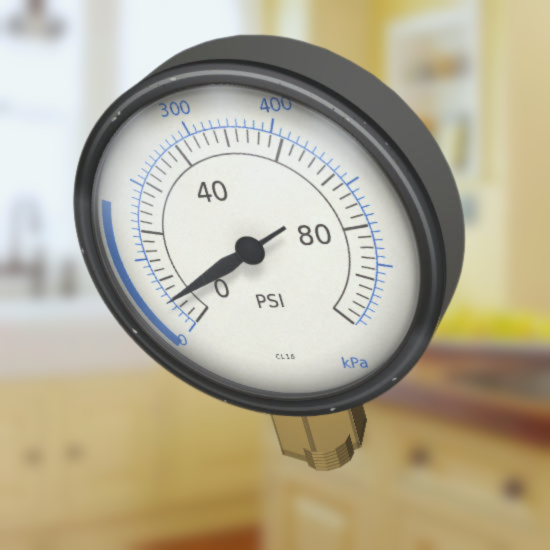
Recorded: 6,psi
